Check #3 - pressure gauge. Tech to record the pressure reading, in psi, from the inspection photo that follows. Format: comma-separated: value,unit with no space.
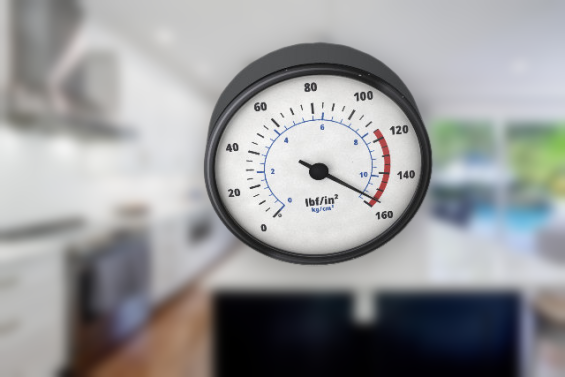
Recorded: 155,psi
